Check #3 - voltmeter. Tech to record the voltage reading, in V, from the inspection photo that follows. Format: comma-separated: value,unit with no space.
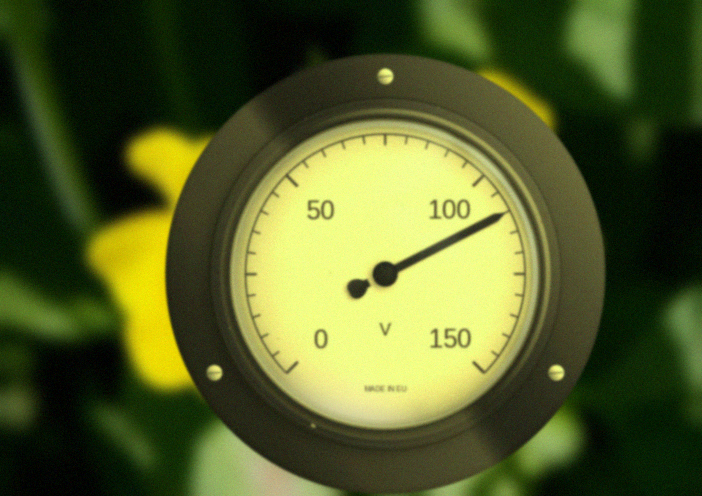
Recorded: 110,V
